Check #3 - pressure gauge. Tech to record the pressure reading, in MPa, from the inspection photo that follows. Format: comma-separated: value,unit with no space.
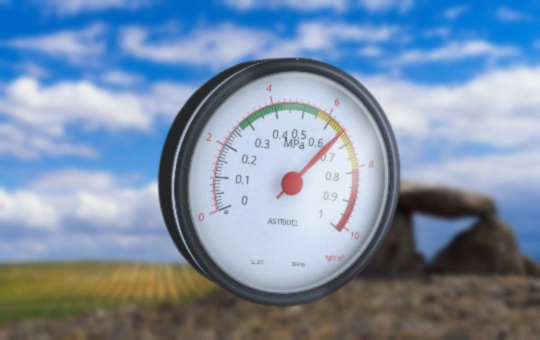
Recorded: 0.65,MPa
